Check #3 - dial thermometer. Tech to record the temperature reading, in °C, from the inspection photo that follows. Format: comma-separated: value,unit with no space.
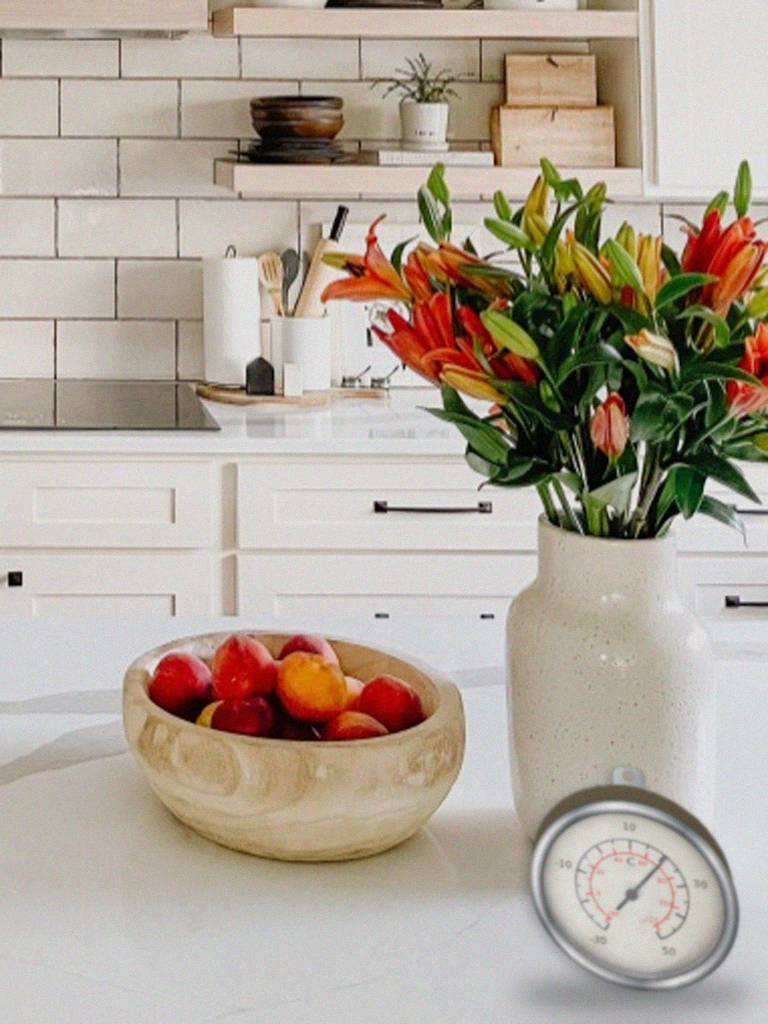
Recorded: 20,°C
